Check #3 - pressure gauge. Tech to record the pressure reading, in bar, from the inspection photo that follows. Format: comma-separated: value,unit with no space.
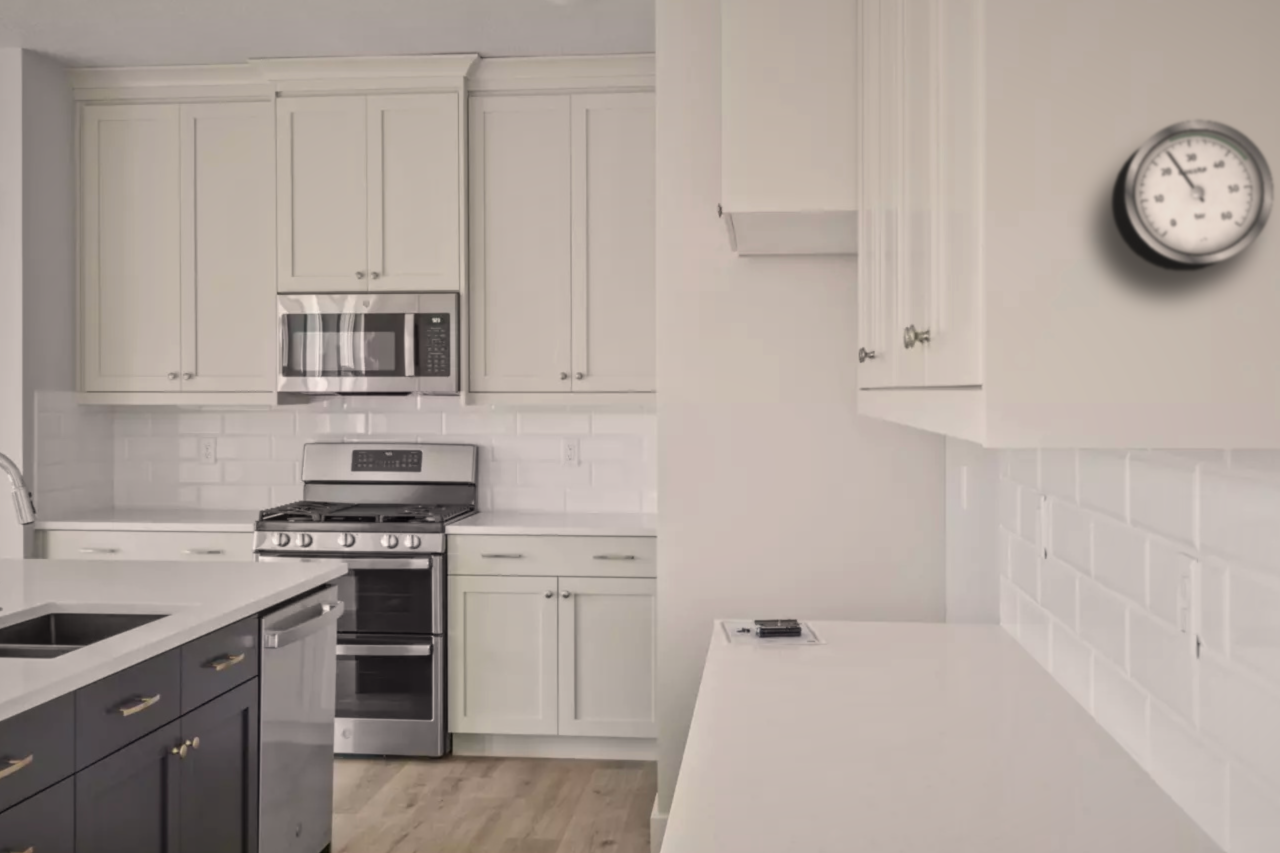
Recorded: 24,bar
